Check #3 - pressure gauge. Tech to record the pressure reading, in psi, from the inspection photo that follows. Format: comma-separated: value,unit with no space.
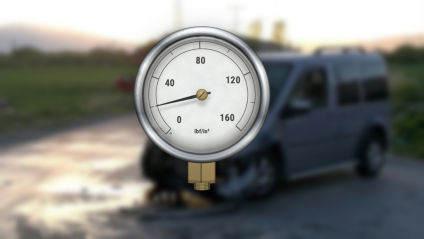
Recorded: 20,psi
